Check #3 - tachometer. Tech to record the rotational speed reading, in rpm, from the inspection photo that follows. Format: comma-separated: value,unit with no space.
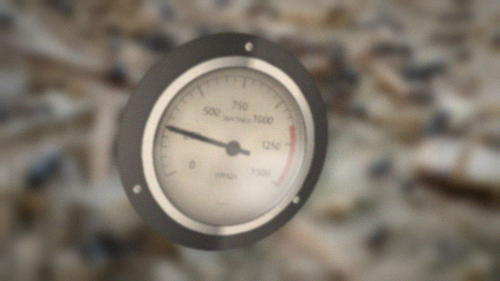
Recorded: 250,rpm
